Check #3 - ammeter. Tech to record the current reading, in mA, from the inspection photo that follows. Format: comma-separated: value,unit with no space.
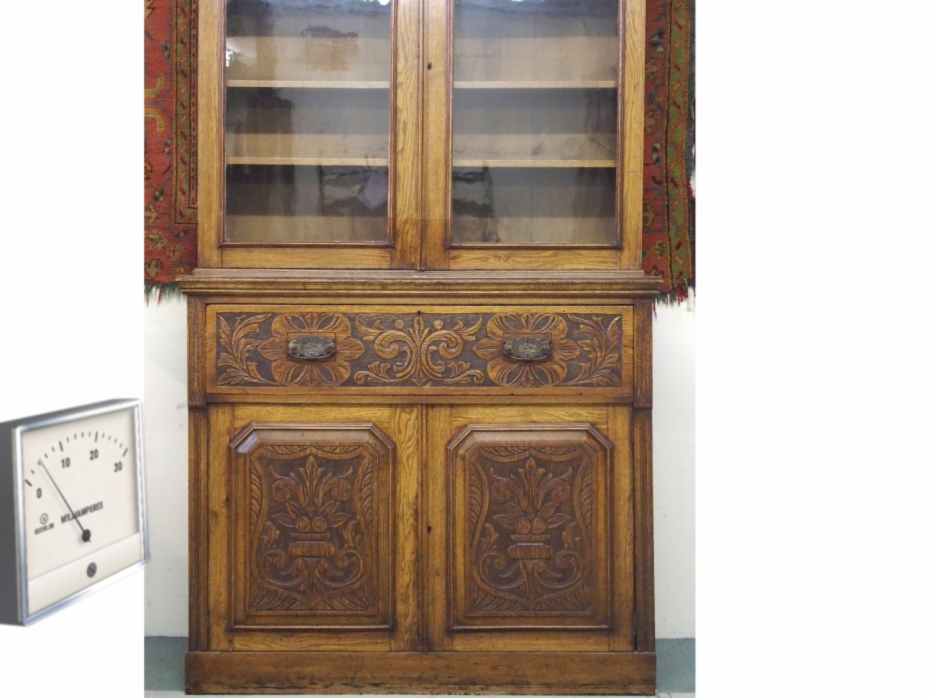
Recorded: 4,mA
